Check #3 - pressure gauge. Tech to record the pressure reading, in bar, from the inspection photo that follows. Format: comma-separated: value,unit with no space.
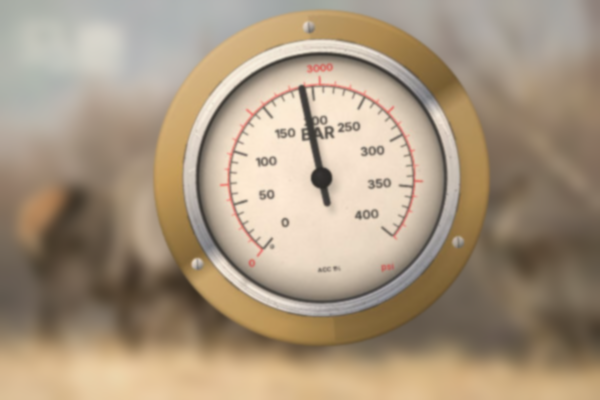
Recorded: 190,bar
